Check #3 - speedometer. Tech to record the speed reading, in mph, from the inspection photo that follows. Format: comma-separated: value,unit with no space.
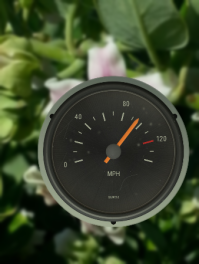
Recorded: 95,mph
